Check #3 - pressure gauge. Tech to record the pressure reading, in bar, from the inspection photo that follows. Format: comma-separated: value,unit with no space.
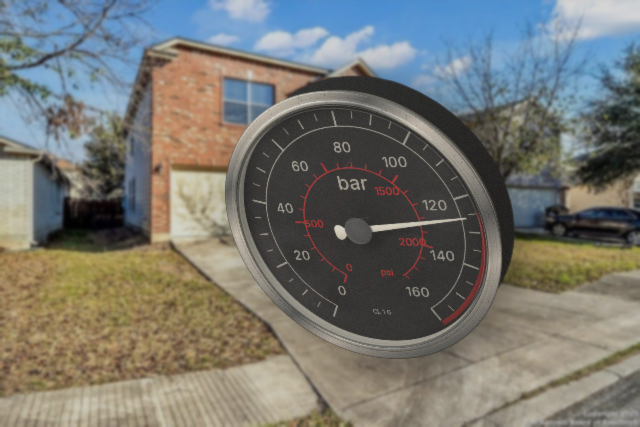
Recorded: 125,bar
